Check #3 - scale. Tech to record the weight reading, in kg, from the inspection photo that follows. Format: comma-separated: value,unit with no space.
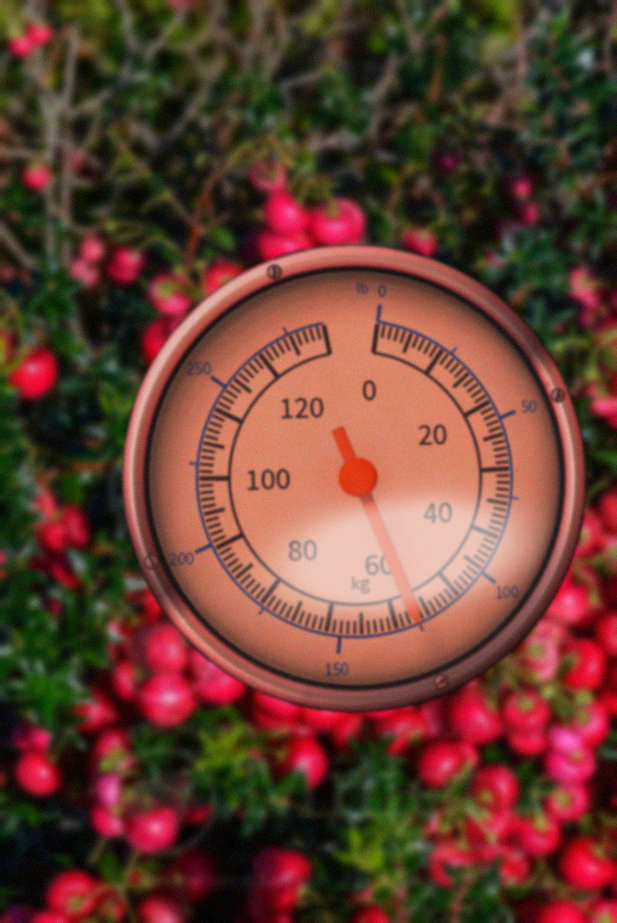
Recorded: 57,kg
